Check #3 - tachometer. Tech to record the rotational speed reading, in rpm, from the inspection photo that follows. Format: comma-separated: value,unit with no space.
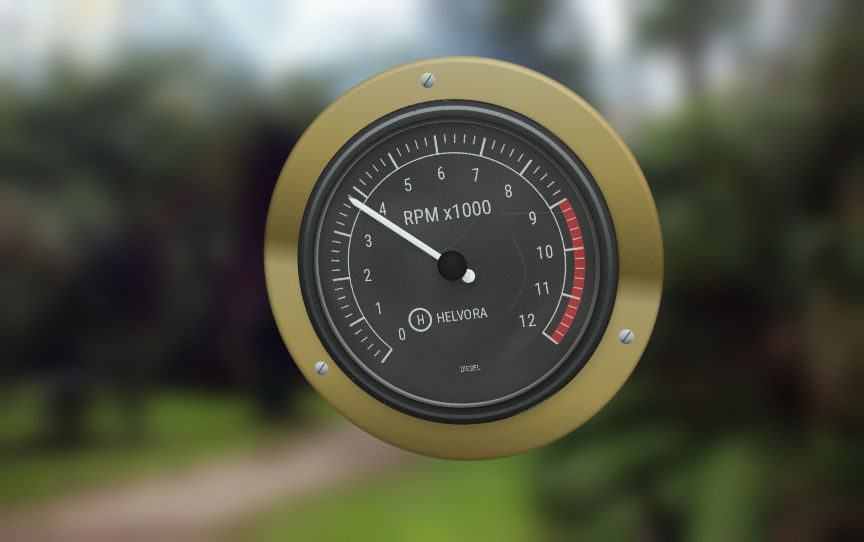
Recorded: 3800,rpm
